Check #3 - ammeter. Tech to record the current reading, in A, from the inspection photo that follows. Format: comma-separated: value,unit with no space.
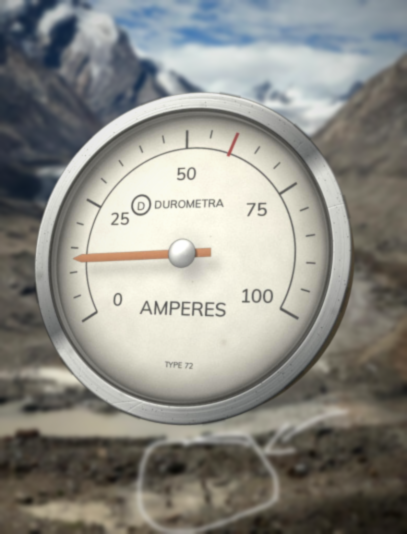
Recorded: 12.5,A
